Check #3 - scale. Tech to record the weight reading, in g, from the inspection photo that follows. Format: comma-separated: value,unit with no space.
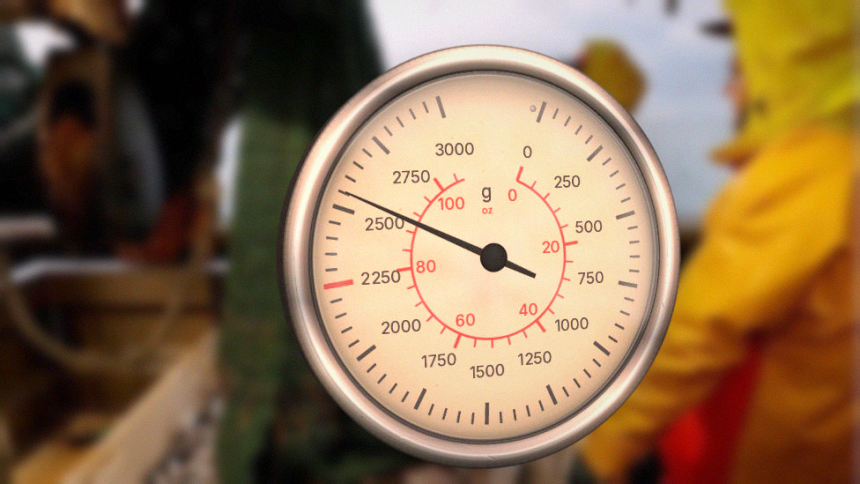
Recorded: 2550,g
